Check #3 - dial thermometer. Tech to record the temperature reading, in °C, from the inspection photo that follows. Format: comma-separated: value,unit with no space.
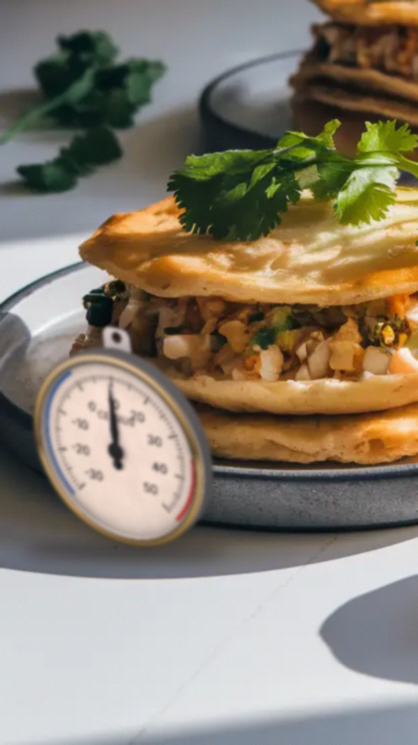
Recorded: 10,°C
